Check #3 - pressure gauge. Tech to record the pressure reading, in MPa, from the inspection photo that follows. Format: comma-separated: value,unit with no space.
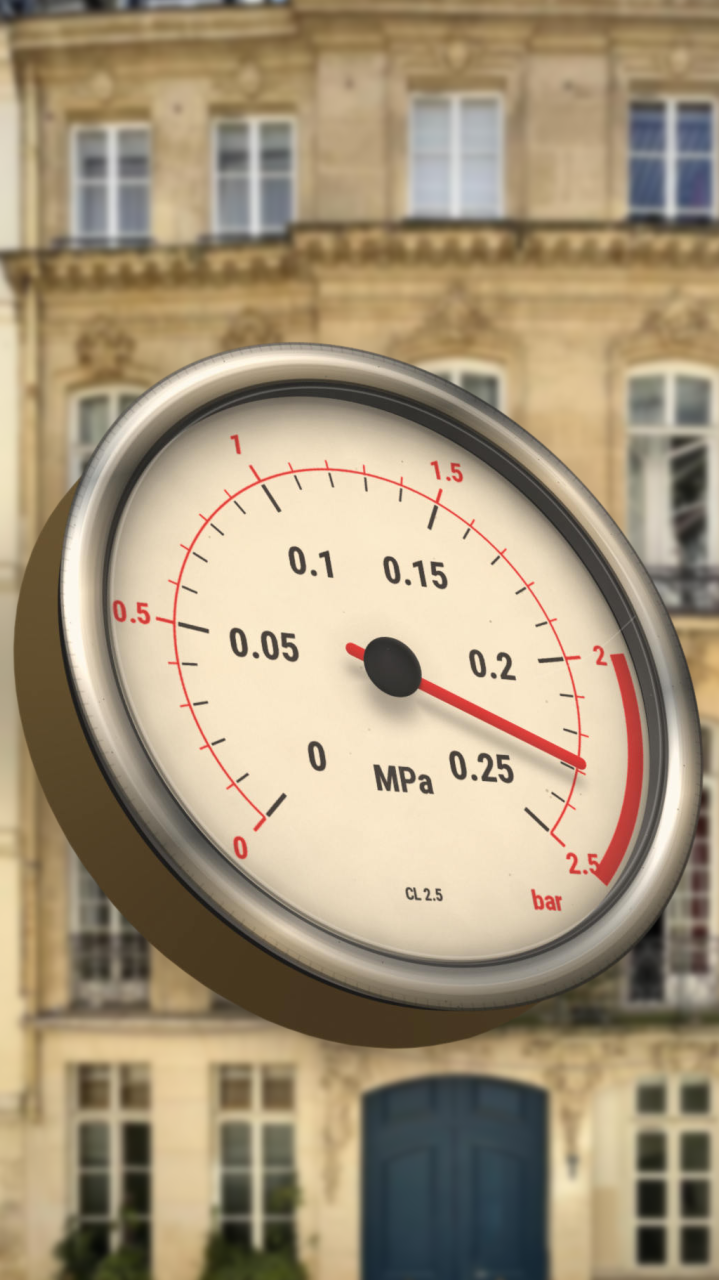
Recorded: 0.23,MPa
